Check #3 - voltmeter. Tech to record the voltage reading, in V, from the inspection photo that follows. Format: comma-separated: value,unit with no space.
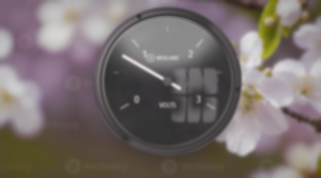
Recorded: 0.75,V
